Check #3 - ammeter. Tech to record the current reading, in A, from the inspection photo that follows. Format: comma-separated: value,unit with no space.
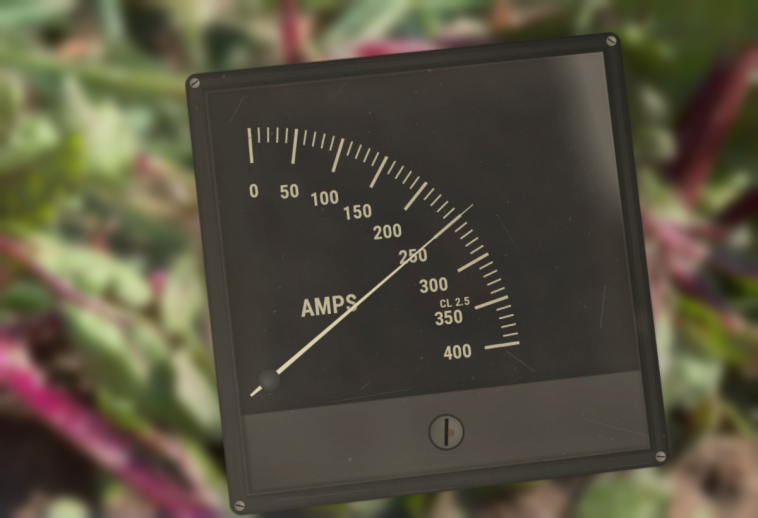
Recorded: 250,A
